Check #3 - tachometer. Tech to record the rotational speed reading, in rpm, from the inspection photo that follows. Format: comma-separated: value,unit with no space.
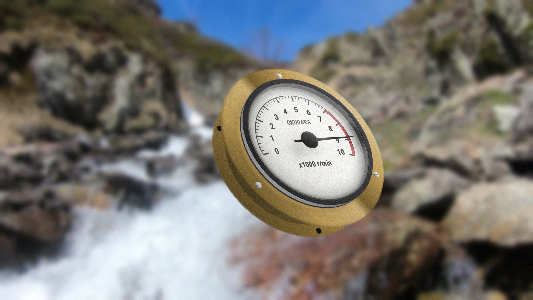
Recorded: 9000,rpm
